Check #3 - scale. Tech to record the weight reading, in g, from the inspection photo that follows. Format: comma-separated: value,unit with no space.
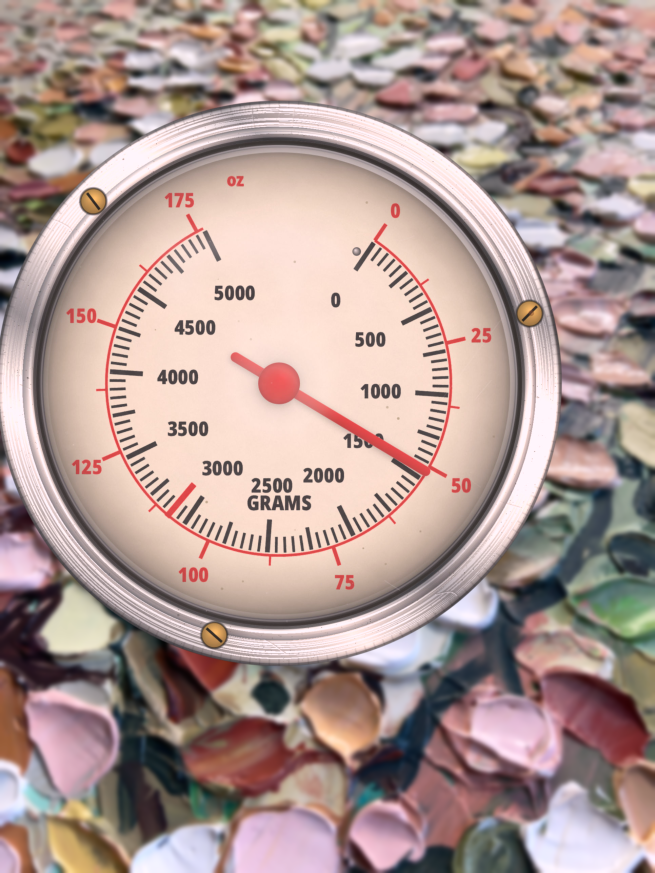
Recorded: 1450,g
